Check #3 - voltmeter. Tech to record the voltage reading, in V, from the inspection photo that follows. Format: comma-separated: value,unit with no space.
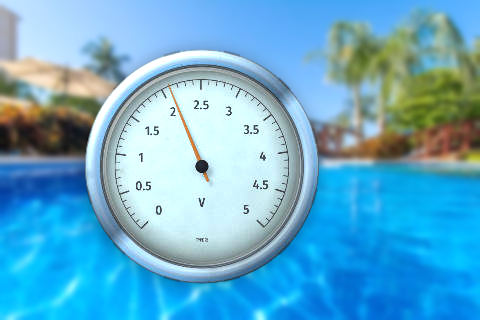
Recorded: 2.1,V
